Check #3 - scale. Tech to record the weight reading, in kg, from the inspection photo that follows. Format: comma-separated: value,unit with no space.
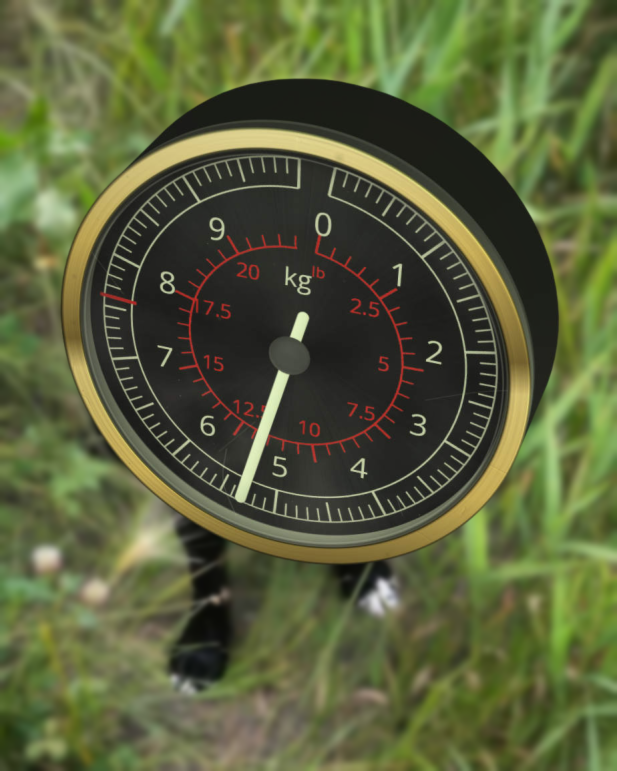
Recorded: 5.3,kg
